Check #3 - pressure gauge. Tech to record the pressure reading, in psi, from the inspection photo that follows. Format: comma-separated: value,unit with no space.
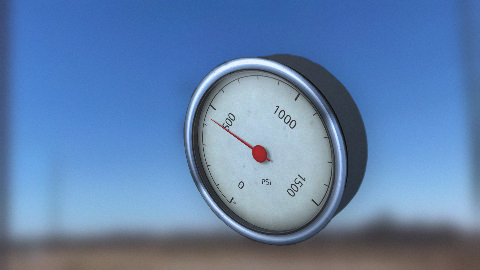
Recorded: 450,psi
